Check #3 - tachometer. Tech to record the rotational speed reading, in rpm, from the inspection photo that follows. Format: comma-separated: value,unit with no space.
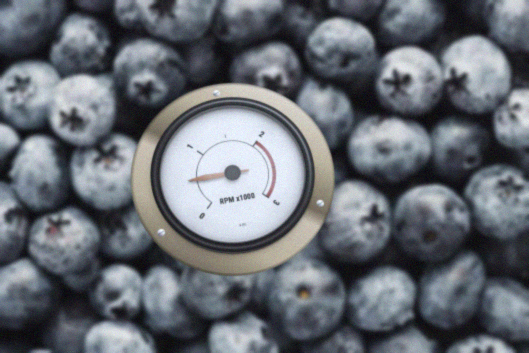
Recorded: 500,rpm
